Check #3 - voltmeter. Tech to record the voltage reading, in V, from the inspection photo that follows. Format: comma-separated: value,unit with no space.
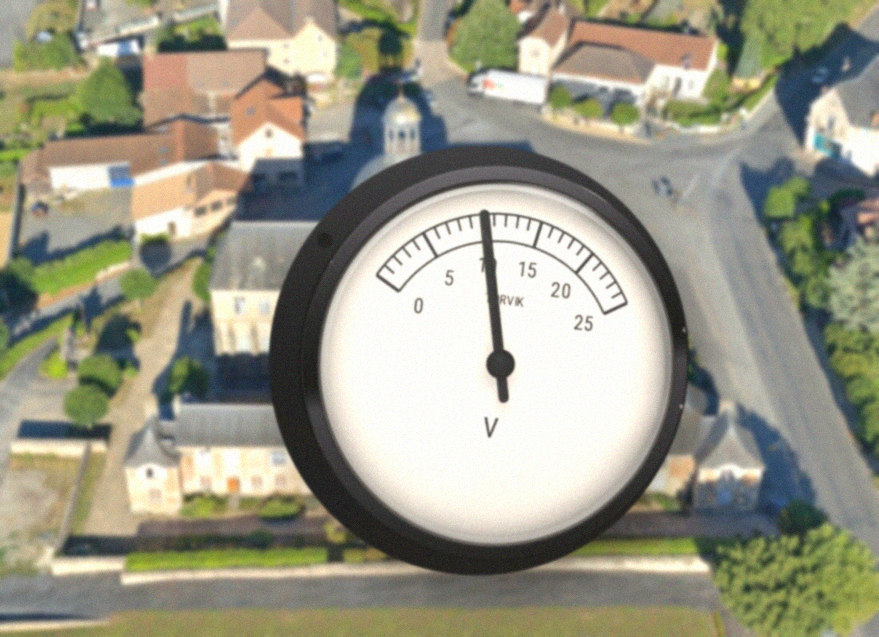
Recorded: 10,V
